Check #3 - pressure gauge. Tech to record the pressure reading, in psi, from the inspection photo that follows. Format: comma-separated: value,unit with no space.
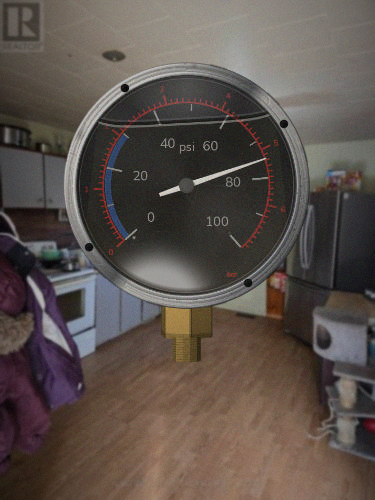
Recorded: 75,psi
